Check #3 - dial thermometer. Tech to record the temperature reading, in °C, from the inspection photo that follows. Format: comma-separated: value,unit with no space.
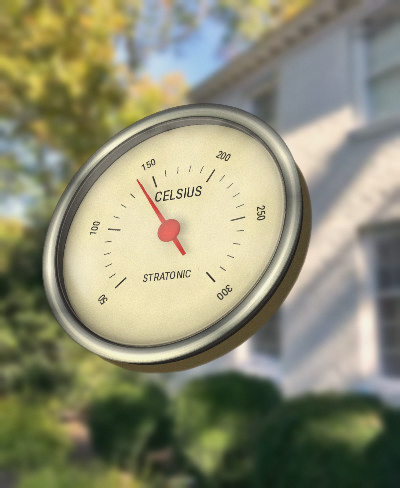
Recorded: 140,°C
